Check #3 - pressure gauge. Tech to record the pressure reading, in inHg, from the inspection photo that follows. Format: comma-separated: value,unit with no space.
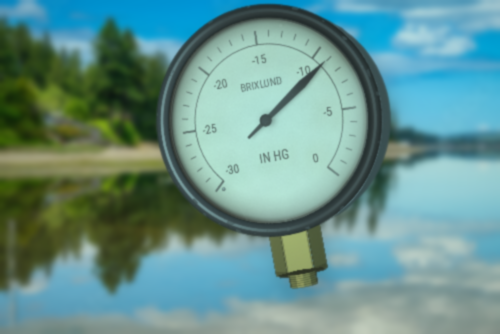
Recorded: -9,inHg
